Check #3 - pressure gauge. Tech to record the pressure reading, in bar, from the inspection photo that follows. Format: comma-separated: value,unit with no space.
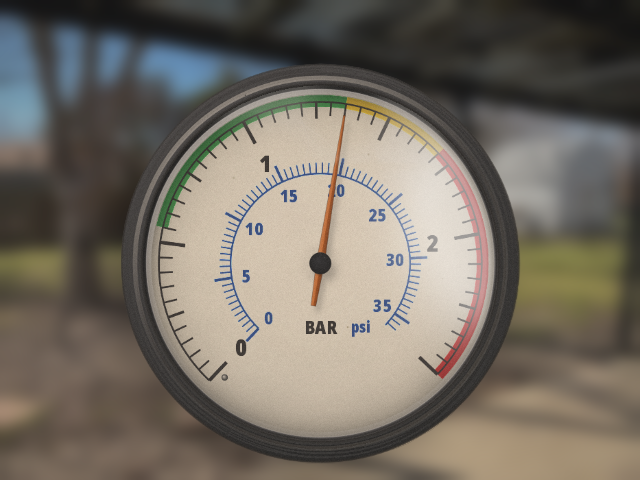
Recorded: 1.35,bar
